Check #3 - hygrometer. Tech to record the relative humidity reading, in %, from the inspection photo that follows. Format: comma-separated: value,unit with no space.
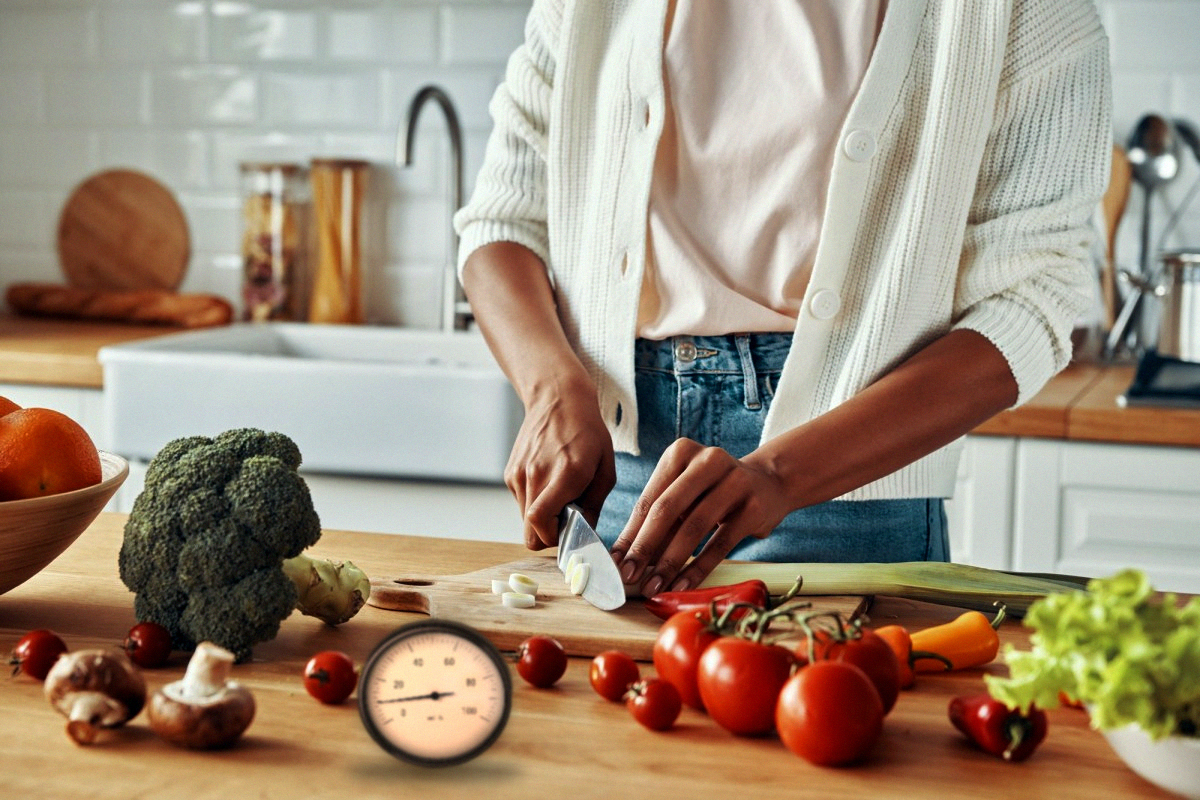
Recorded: 10,%
